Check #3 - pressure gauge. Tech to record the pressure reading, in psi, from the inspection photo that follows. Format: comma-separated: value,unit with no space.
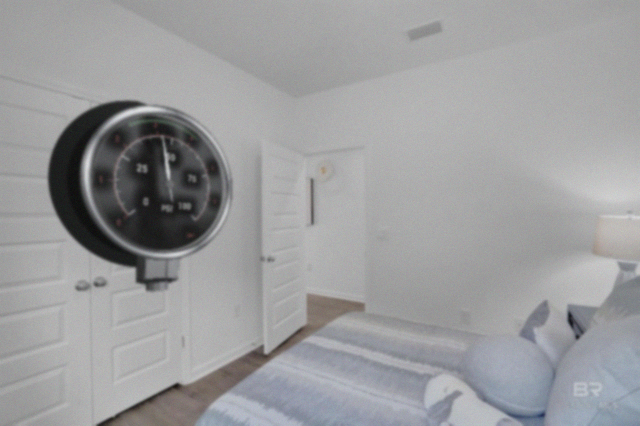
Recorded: 45,psi
